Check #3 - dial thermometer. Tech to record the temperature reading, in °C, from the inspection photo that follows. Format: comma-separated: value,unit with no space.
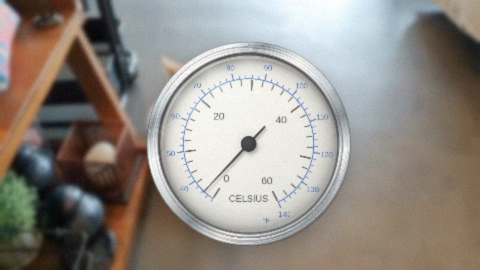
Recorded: 2,°C
